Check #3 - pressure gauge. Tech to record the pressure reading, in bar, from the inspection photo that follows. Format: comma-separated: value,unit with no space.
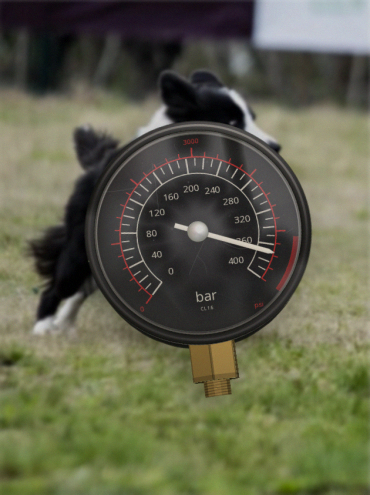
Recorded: 370,bar
